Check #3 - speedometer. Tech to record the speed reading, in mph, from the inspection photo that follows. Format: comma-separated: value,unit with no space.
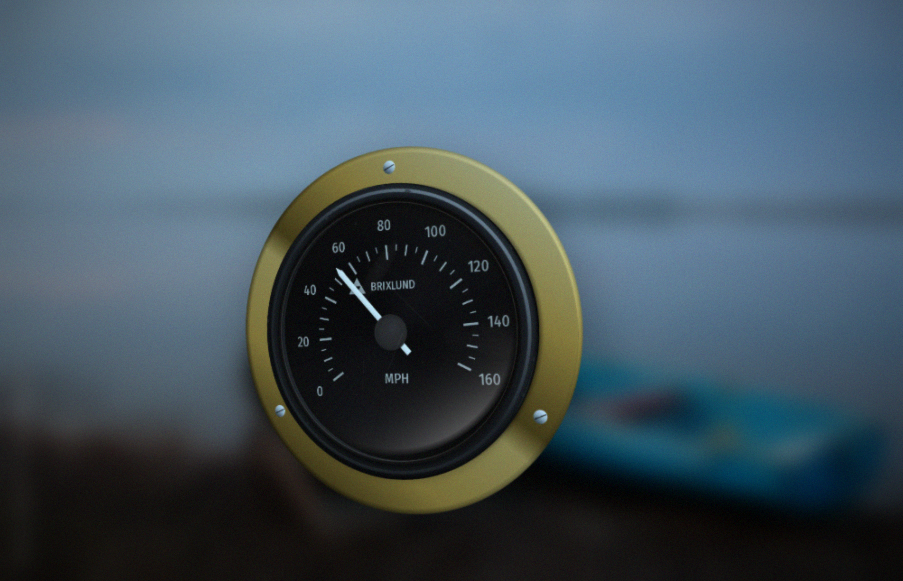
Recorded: 55,mph
